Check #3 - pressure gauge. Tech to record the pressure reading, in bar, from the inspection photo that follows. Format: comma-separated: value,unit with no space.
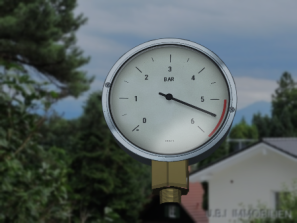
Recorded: 5.5,bar
